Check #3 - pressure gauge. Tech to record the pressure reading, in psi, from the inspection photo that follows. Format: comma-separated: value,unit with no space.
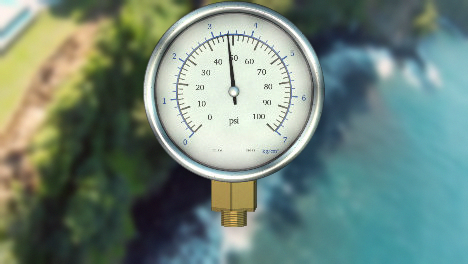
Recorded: 48,psi
